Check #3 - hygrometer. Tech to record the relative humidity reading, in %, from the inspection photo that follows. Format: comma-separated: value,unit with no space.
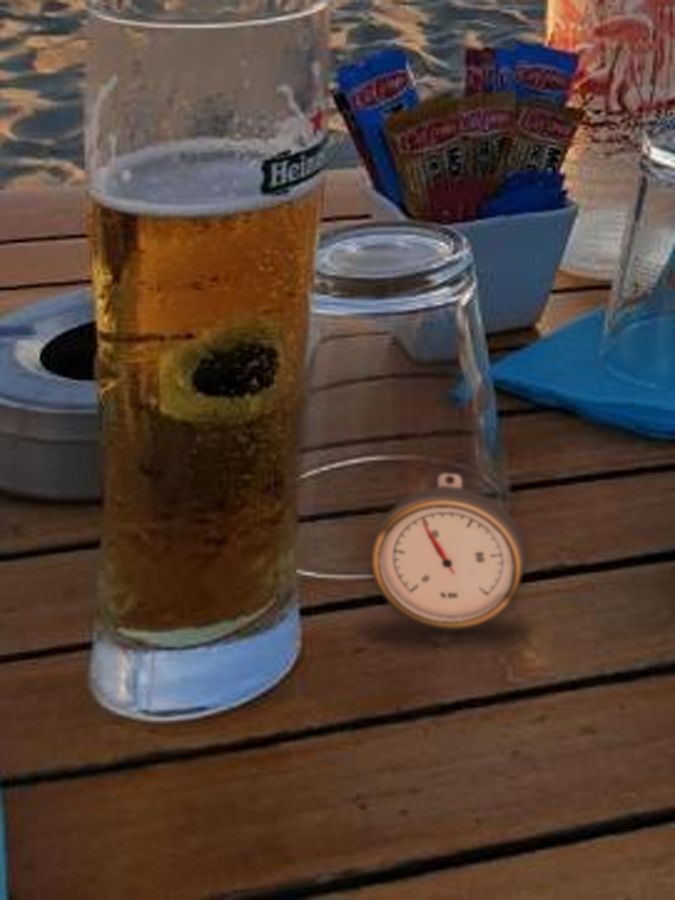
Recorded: 40,%
